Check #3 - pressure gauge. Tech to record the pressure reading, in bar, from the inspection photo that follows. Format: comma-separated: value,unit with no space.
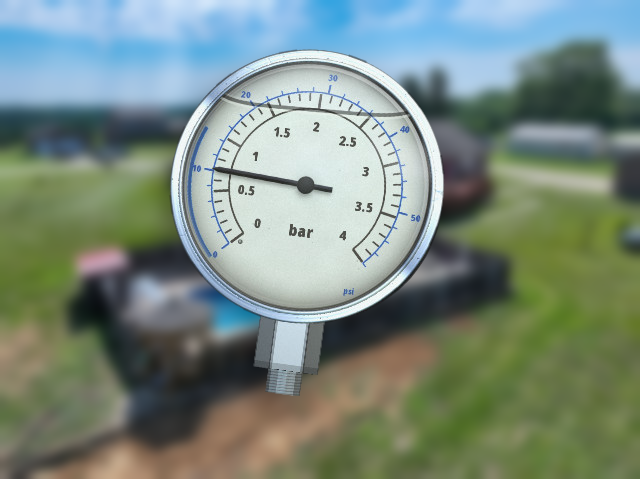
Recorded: 0.7,bar
